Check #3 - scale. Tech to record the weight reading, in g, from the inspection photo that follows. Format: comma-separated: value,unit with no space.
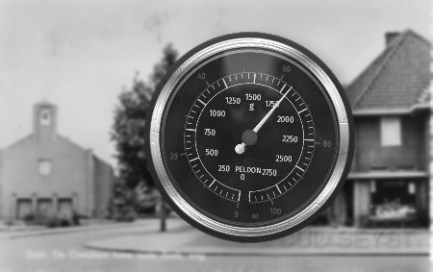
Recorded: 1800,g
